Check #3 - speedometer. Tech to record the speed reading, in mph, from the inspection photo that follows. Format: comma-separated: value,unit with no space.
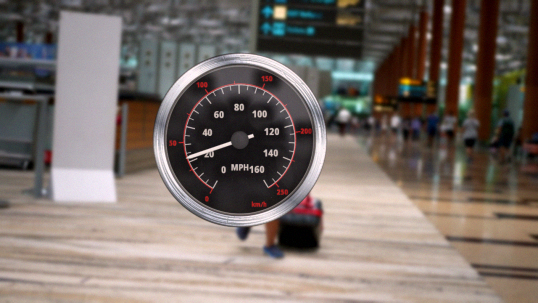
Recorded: 22.5,mph
